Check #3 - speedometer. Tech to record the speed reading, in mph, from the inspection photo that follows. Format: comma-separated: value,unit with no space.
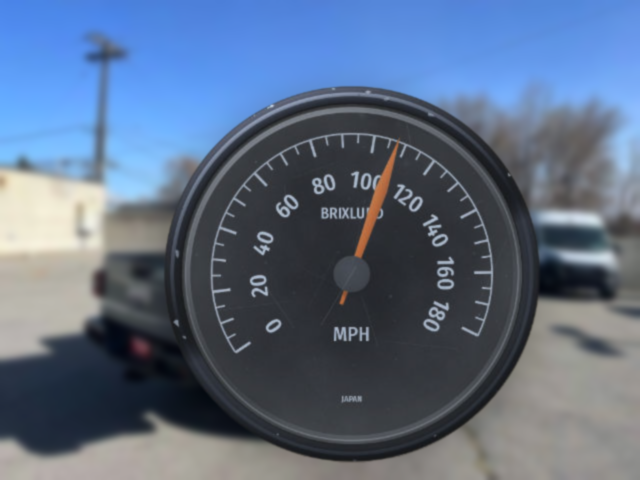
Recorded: 107.5,mph
